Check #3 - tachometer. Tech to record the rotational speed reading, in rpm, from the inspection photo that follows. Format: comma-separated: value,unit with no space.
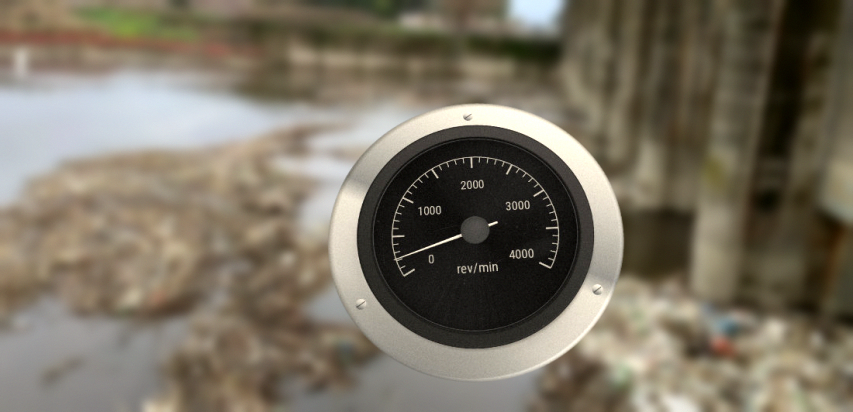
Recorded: 200,rpm
